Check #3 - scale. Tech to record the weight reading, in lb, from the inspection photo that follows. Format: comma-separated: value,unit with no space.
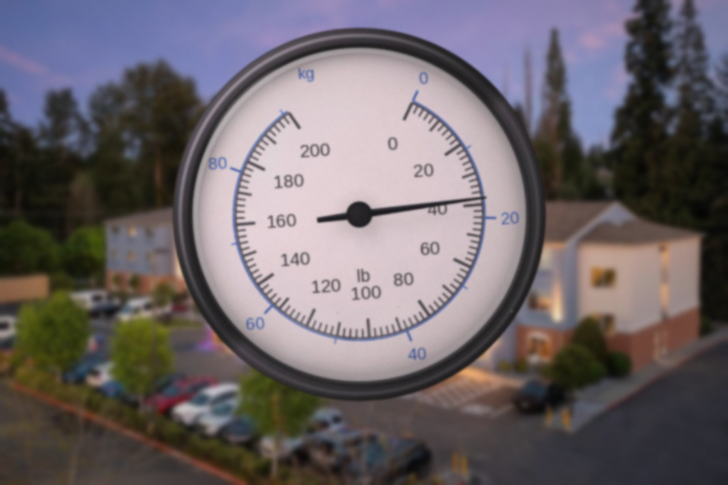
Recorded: 38,lb
